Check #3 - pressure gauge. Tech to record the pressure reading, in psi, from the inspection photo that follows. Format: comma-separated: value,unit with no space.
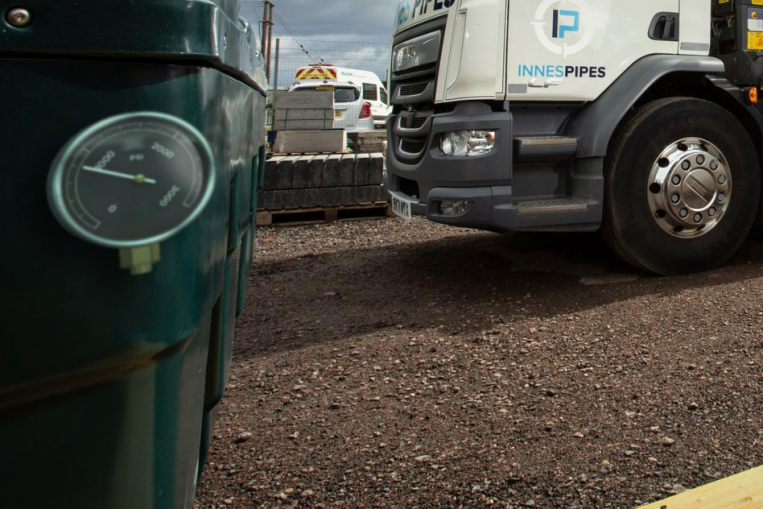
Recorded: 800,psi
